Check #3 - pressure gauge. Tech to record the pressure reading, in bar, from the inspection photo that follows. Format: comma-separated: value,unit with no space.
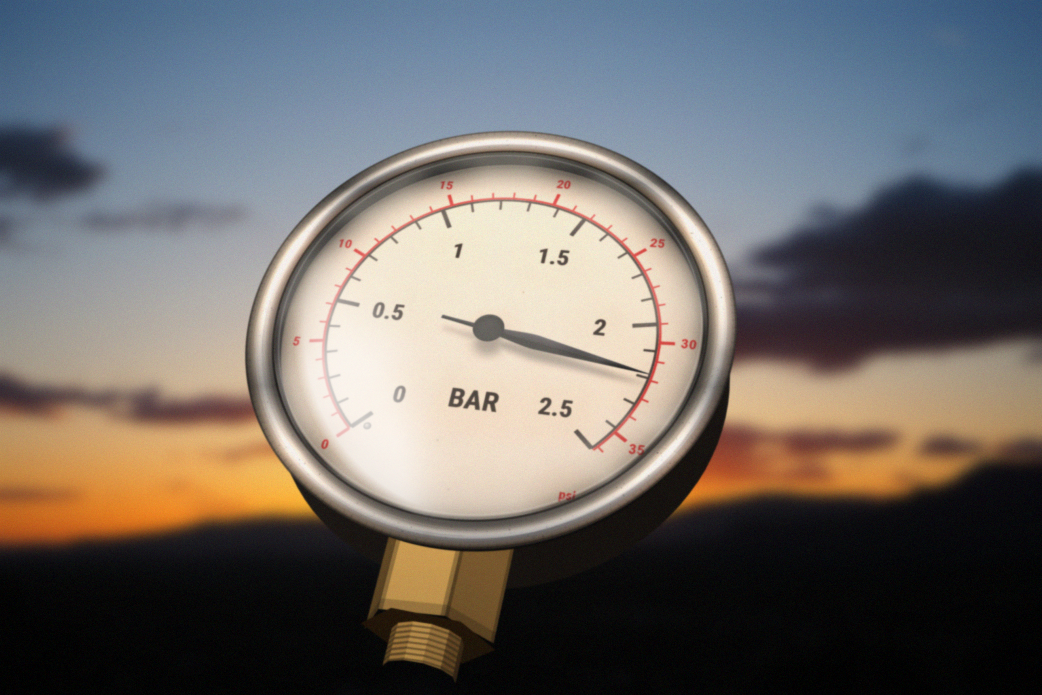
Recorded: 2.2,bar
